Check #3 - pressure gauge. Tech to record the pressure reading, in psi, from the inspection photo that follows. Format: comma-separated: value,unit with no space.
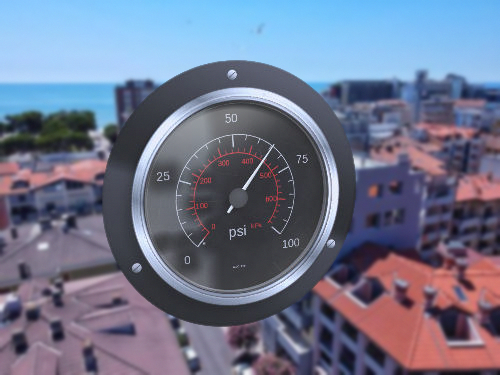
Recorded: 65,psi
